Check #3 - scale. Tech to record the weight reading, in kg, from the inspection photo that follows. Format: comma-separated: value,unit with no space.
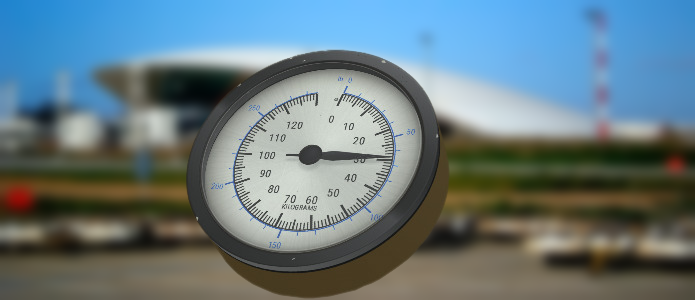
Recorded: 30,kg
